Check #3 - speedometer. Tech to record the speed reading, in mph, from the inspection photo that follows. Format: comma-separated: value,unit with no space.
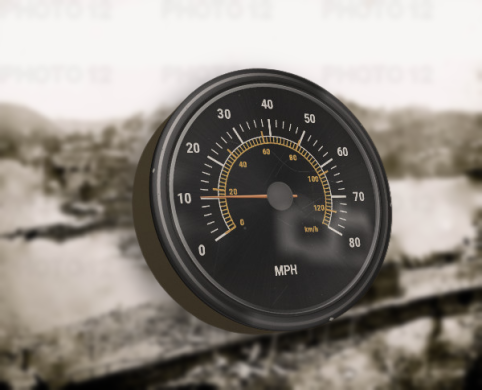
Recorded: 10,mph
